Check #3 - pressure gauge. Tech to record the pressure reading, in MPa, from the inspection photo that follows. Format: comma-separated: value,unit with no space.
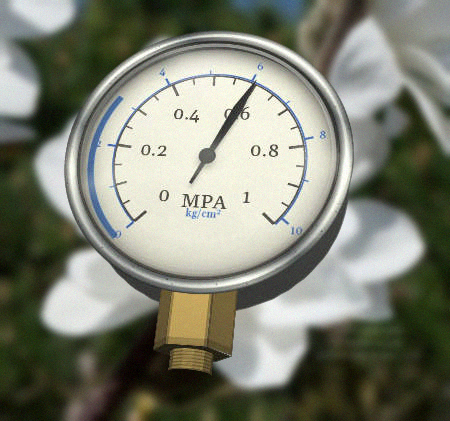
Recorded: 0.6,MPa
